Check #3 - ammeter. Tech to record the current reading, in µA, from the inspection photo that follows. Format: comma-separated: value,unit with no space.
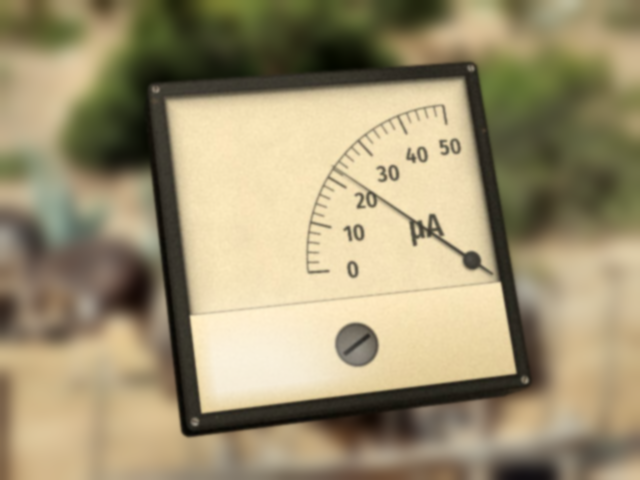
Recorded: 22,µA
